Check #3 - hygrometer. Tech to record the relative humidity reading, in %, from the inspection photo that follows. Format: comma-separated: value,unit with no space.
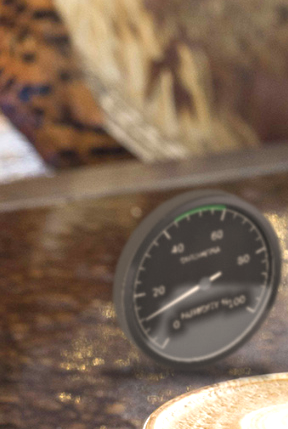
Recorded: 12,%
